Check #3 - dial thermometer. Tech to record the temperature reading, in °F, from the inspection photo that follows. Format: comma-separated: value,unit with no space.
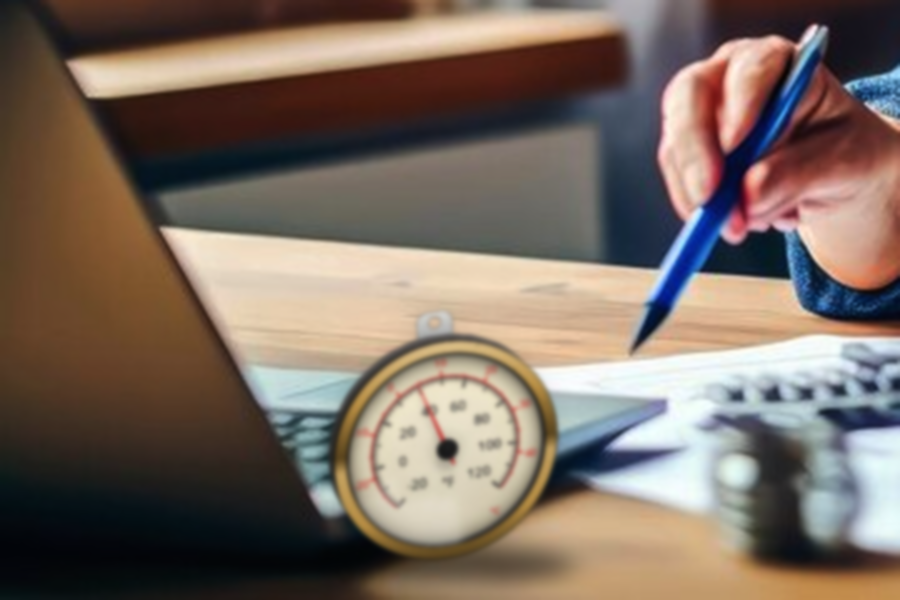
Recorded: 40,°F
